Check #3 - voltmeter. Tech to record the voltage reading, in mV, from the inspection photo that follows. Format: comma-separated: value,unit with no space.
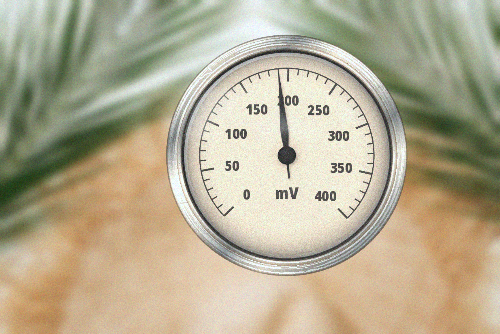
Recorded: 190,mV
